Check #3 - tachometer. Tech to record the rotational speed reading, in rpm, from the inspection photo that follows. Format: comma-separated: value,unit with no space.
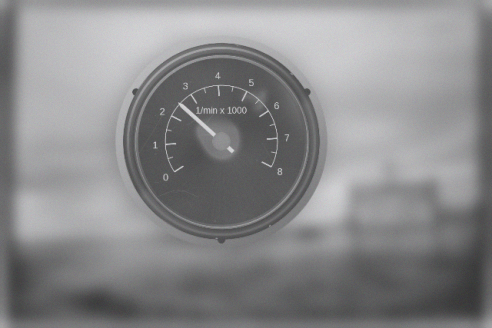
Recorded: 2500,rpm
